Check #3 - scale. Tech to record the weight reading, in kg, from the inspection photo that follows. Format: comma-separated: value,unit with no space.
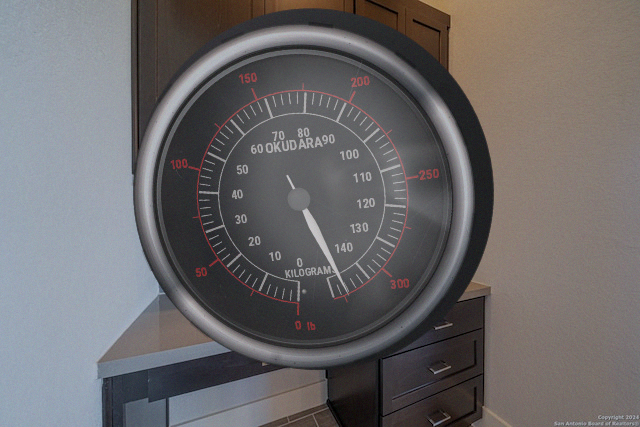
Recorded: 146,kg
